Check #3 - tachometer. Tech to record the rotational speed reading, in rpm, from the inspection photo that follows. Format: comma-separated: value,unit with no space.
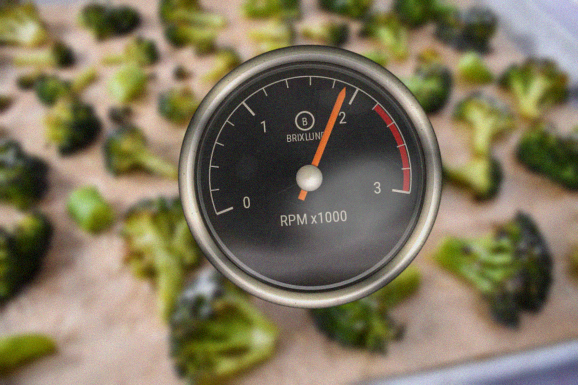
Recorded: 1900,rpm
